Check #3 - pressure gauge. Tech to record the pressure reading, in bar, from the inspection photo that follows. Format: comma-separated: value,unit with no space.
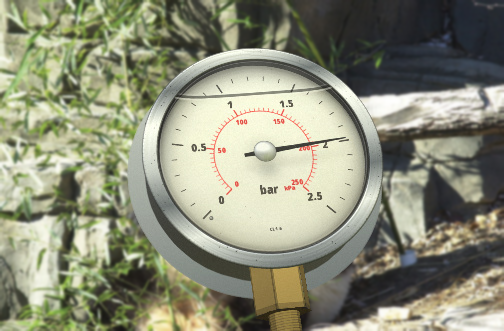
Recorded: 2,bar
